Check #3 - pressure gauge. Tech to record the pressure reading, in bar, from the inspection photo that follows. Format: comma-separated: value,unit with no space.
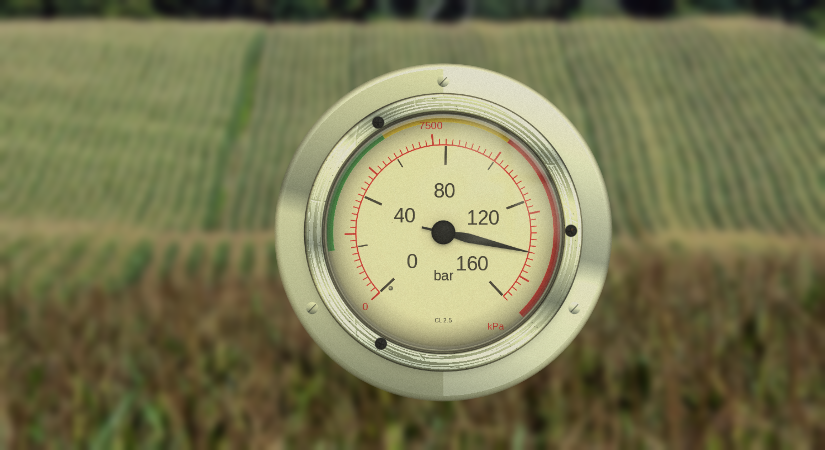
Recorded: 140,bar
